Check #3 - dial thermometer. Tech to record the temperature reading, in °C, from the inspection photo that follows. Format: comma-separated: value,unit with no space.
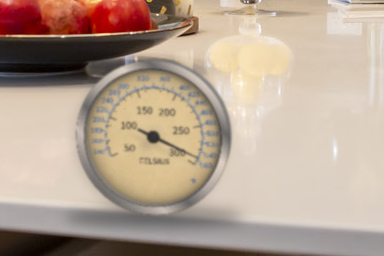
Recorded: 290,°C
